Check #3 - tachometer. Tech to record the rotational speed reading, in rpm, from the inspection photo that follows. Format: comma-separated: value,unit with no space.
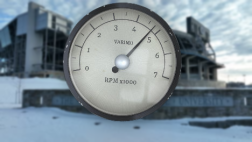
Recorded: 4750,rpm
